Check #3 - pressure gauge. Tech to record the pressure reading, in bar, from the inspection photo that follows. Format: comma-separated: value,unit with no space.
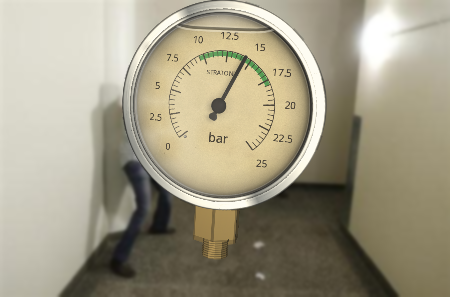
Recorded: 14.5,bar
